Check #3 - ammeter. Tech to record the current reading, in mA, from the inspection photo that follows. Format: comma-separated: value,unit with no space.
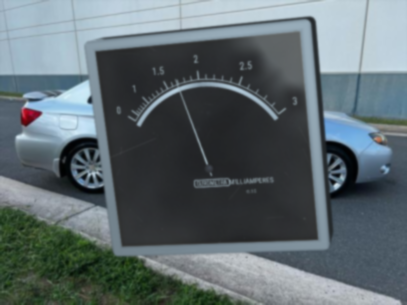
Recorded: 1.7,mA
